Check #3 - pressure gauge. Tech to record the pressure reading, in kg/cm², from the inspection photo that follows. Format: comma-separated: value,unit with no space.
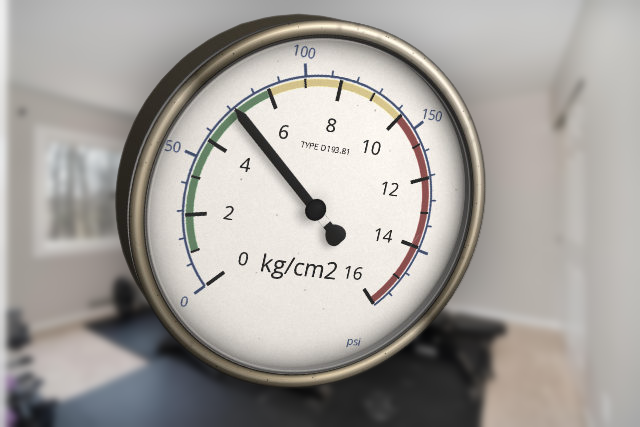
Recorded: 5,kg/cm²
